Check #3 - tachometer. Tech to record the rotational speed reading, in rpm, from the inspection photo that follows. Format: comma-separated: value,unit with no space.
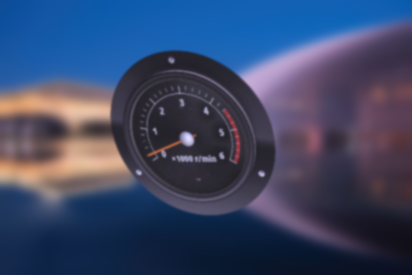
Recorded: 200,rpm
